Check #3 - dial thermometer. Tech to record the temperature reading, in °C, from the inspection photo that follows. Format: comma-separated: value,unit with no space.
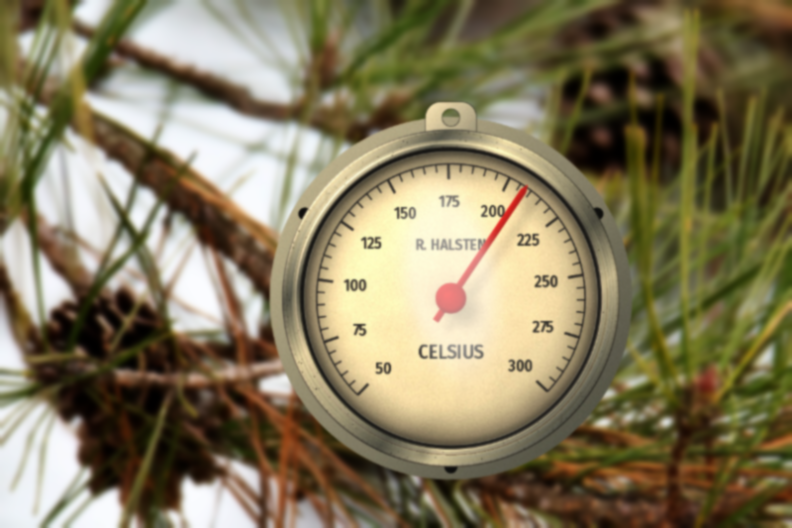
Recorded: 207.5,°C
